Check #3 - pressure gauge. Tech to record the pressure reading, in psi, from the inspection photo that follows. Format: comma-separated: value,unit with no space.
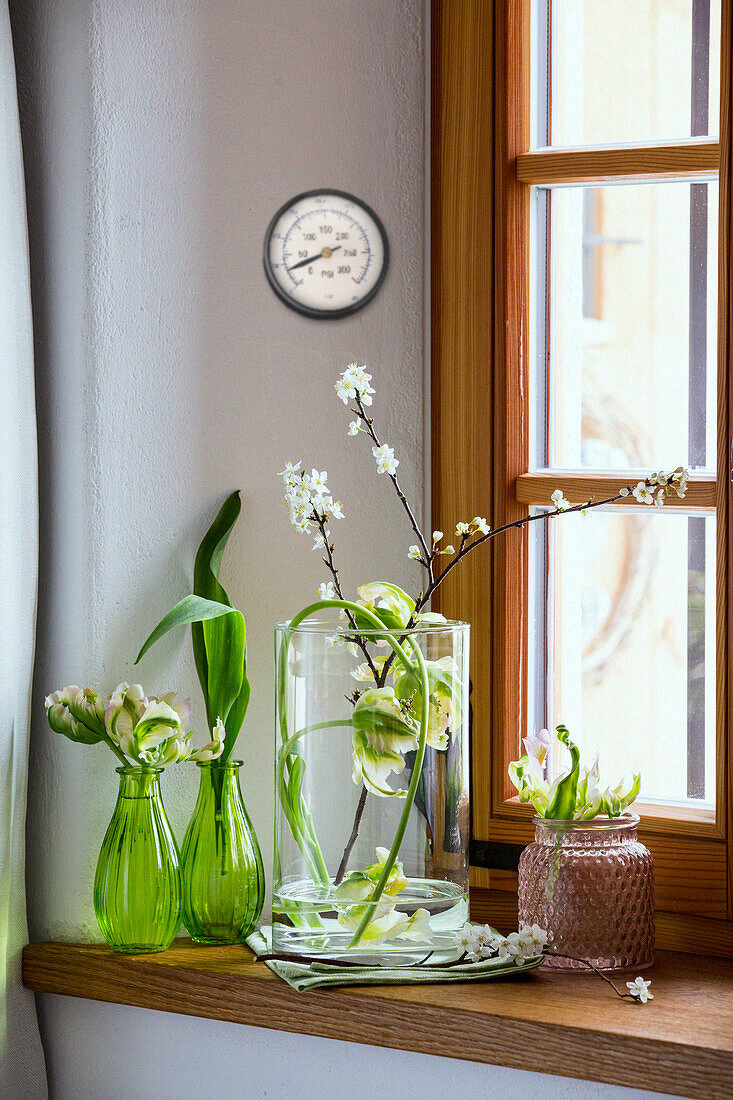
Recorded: 25,psi
